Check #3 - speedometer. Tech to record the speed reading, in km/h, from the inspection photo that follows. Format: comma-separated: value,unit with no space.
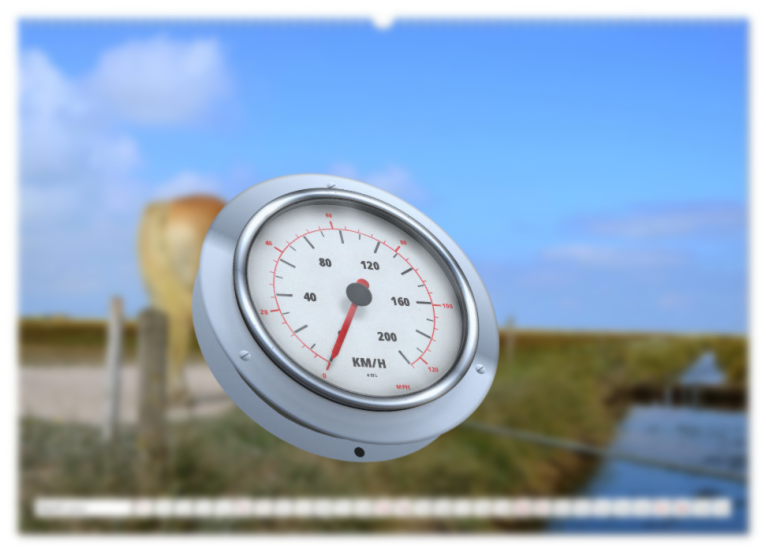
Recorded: 0,km/h
